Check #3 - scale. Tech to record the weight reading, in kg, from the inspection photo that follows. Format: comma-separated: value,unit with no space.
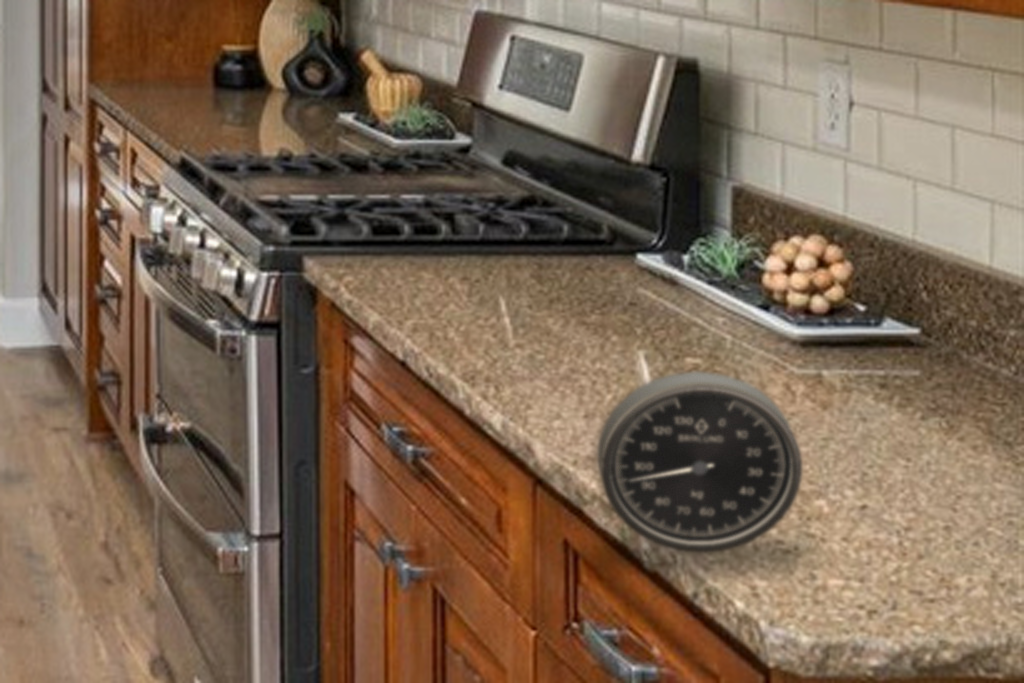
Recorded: 95,kg
